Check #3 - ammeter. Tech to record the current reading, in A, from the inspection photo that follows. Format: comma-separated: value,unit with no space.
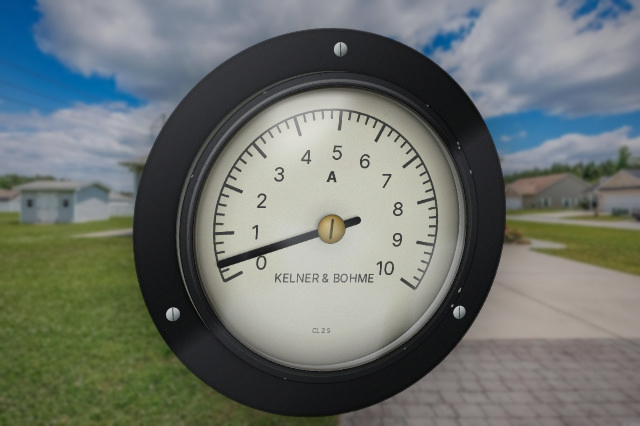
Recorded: 0.4,A
